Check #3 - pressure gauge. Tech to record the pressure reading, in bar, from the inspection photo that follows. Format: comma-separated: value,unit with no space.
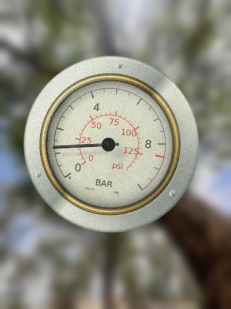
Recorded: 1.25,bar
